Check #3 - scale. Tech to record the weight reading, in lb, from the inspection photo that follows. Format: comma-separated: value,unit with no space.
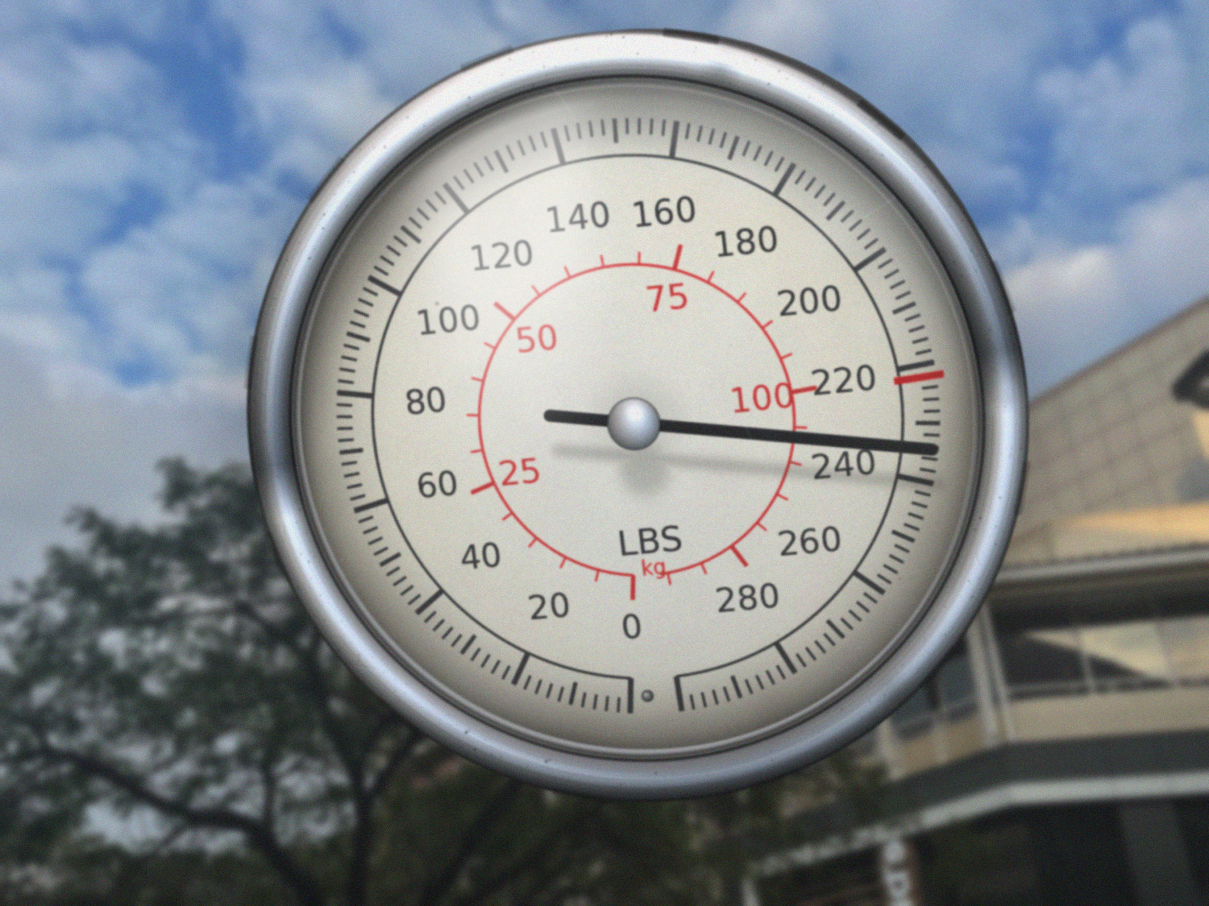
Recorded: 234,lb
